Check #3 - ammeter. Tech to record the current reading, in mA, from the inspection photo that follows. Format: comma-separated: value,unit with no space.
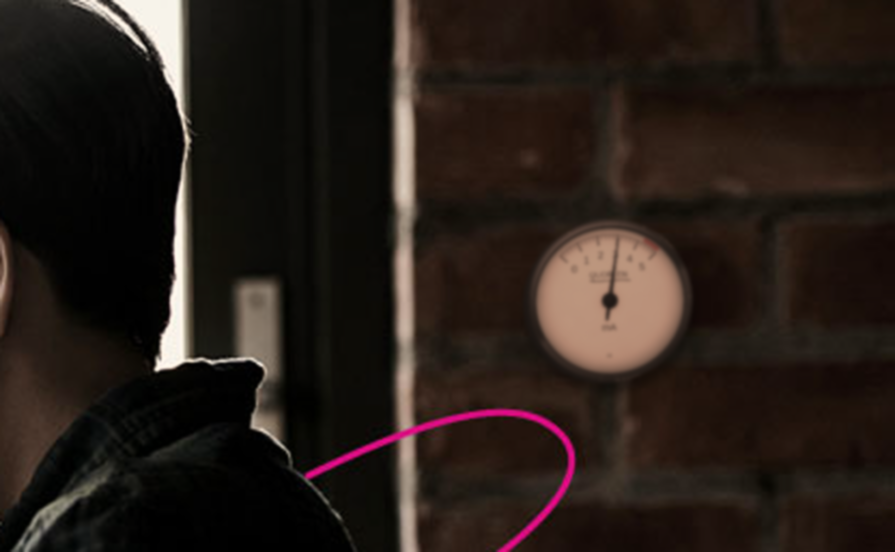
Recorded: 3,mA
